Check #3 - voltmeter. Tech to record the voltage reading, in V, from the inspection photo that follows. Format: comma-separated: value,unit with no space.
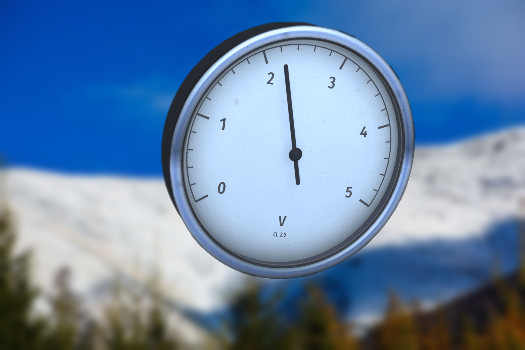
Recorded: 2.2,V
